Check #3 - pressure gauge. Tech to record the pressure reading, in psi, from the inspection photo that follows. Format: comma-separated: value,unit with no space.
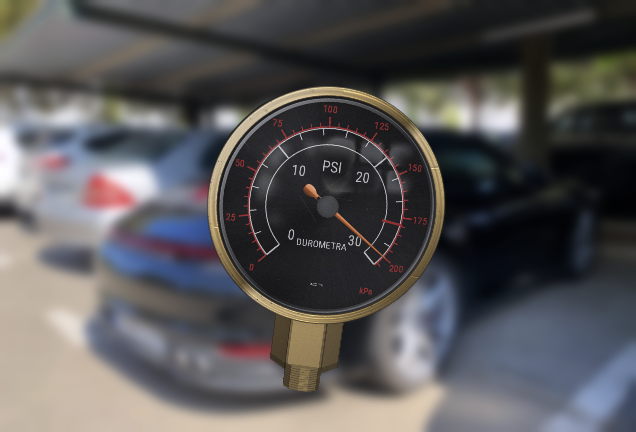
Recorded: 29,psi
